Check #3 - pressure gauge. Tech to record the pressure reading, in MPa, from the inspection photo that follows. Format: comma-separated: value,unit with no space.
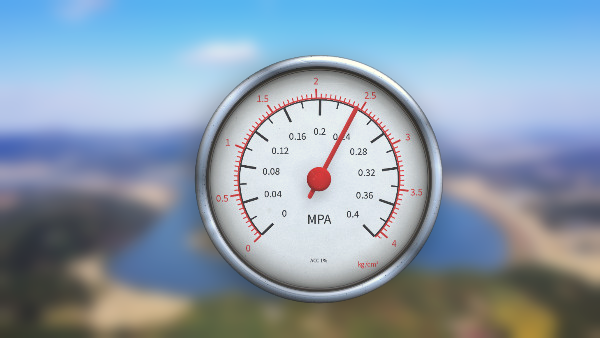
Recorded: 0.24,MPa
